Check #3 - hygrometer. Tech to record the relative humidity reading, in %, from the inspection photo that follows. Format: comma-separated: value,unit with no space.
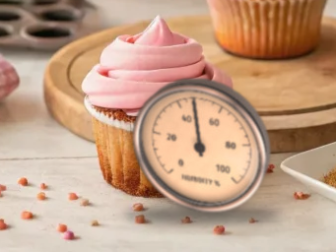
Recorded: 48,%
